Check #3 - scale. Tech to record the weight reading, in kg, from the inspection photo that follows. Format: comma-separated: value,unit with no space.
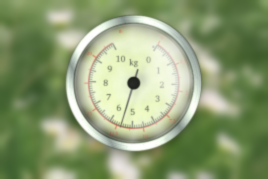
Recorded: 5.5,kg
